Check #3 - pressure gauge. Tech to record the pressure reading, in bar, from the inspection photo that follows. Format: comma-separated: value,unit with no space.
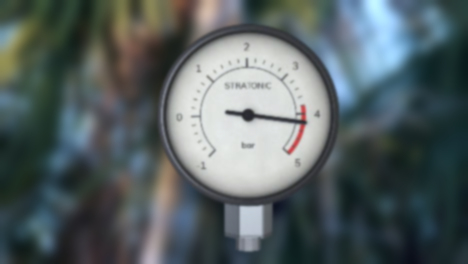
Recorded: 4.2,bar
